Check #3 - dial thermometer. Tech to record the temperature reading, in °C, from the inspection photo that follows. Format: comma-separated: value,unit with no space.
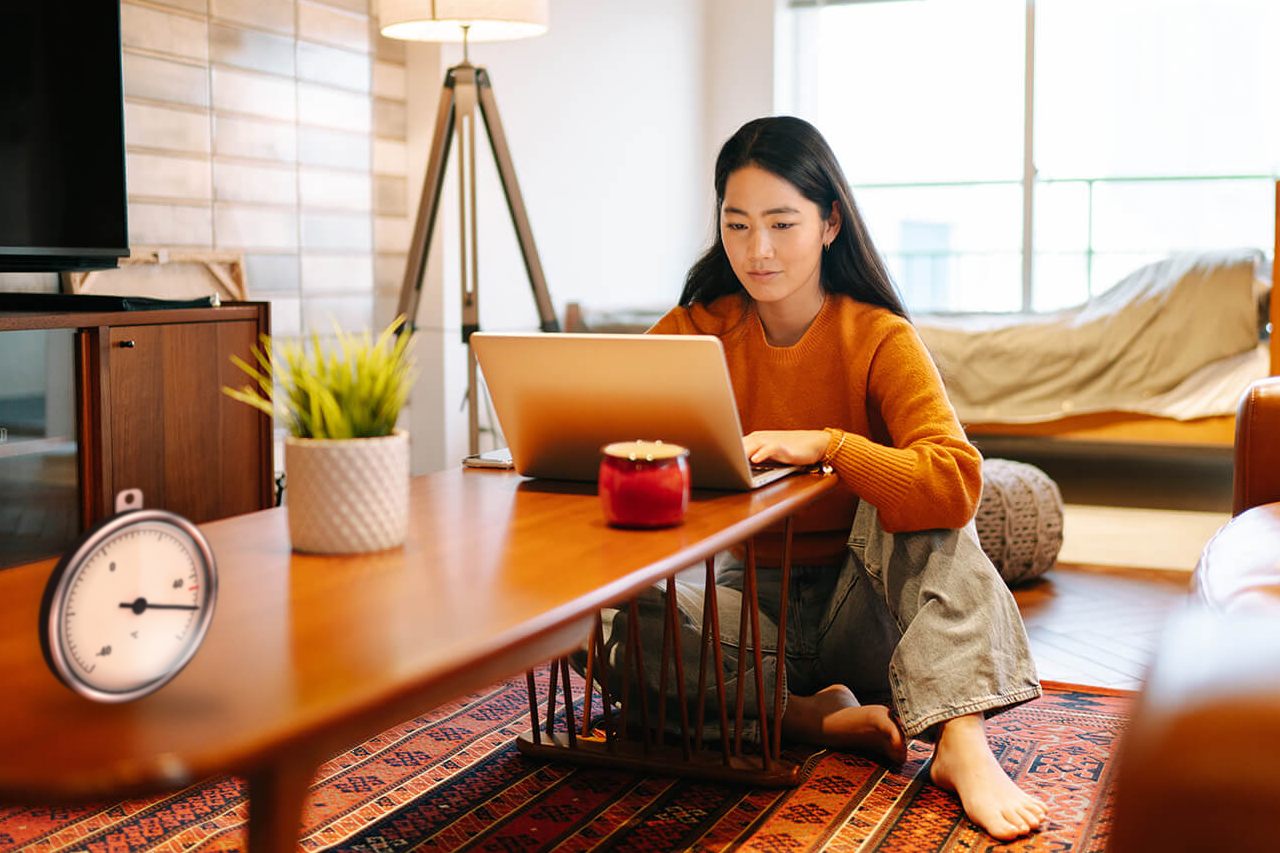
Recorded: 50,°C
